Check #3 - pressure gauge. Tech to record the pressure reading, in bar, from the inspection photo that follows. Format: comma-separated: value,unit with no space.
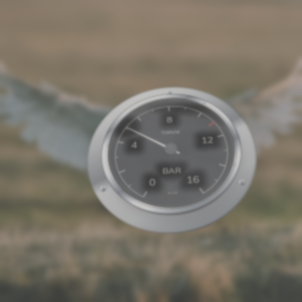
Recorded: 5,bar
